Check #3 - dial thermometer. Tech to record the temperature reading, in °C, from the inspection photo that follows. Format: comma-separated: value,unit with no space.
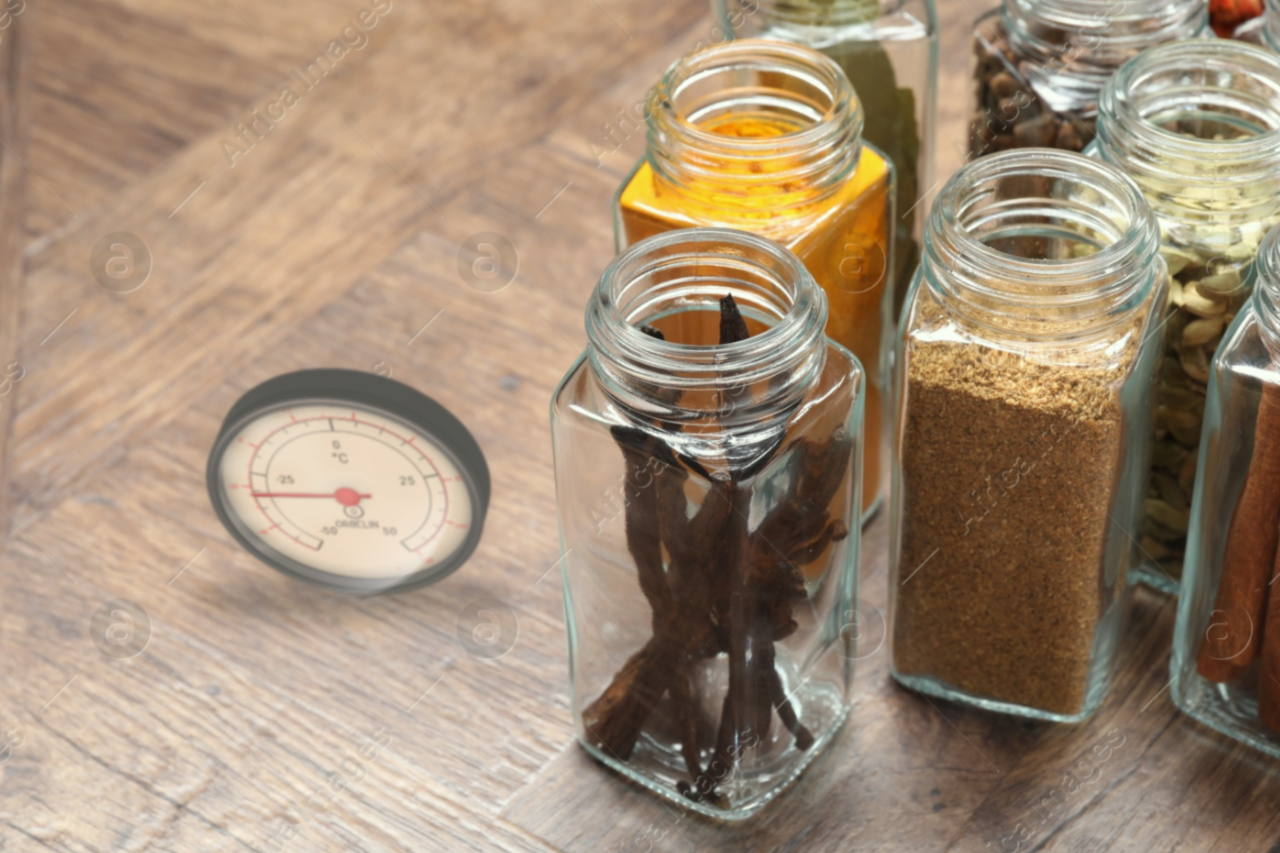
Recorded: -30,°C
